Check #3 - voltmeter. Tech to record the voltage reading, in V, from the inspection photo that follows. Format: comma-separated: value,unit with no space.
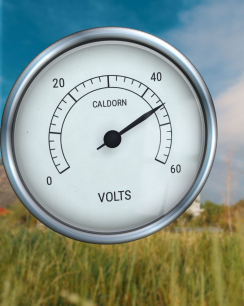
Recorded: 45,V
